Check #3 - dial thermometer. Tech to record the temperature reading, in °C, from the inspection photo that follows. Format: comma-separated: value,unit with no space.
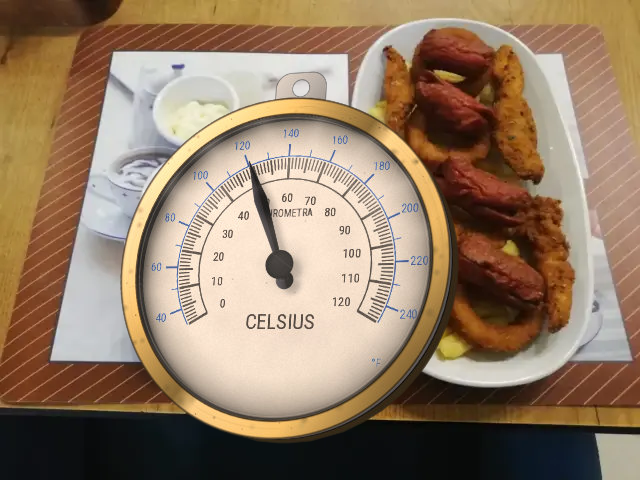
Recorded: 50,°C
